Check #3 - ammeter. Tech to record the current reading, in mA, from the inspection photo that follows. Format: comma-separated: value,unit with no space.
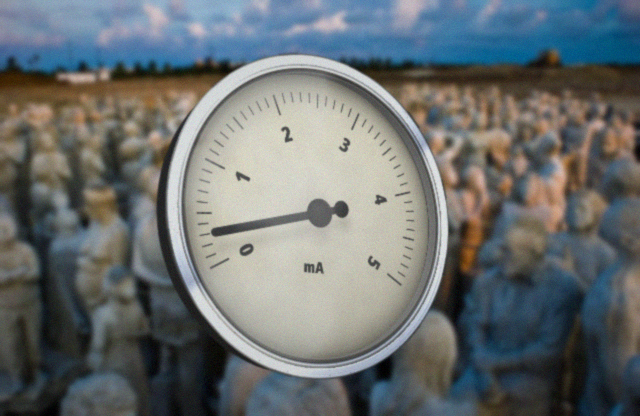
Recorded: 0.3,mA
